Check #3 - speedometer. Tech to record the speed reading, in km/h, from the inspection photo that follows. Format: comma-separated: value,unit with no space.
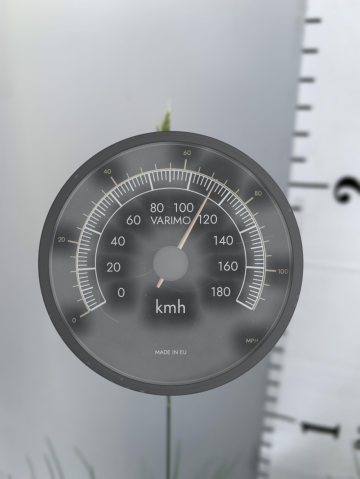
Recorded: 112,km/h
